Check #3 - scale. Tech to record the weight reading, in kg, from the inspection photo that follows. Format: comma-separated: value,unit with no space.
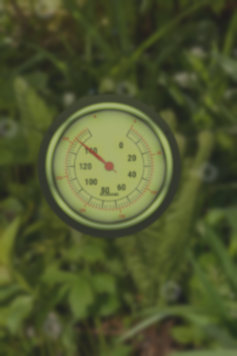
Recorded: 140,kg
